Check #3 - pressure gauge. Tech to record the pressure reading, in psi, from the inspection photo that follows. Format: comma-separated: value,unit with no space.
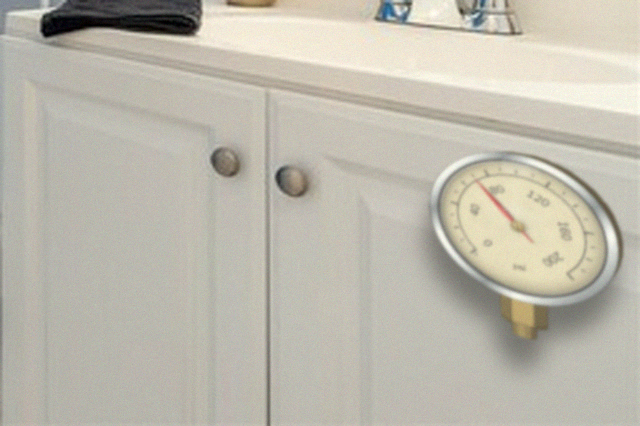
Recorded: 70,psi
